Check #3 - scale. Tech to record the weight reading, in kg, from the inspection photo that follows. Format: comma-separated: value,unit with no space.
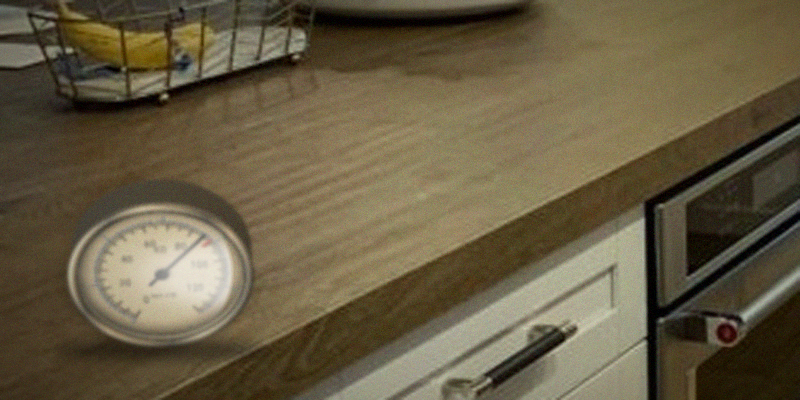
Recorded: 85,kg
